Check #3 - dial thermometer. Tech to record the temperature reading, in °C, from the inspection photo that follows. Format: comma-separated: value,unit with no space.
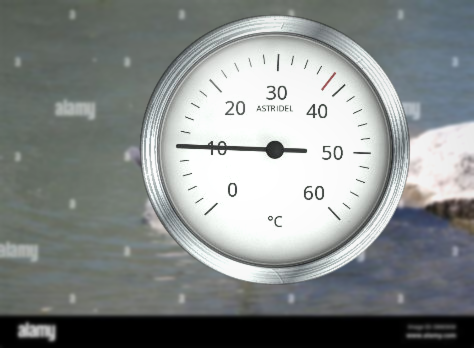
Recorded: 10,°C
